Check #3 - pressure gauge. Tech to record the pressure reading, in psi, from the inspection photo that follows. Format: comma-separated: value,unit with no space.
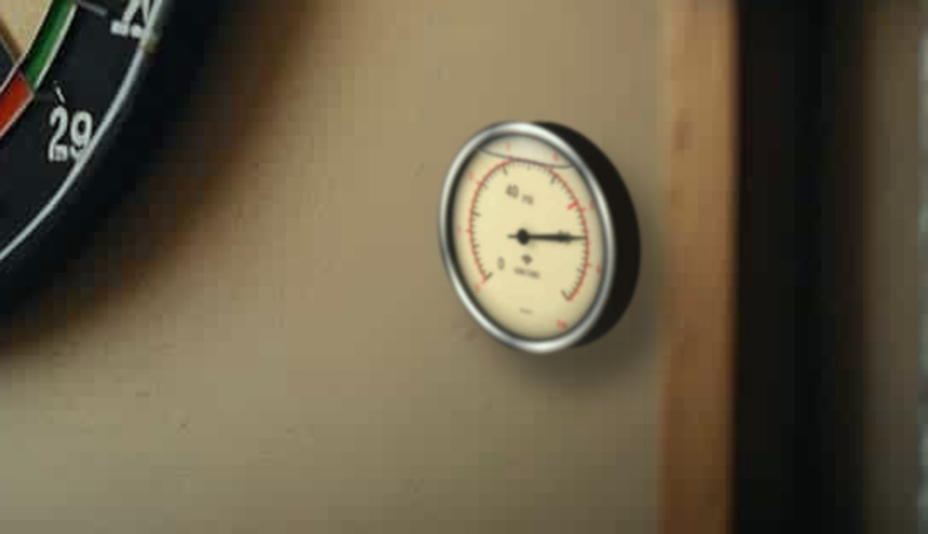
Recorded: 80,psi
